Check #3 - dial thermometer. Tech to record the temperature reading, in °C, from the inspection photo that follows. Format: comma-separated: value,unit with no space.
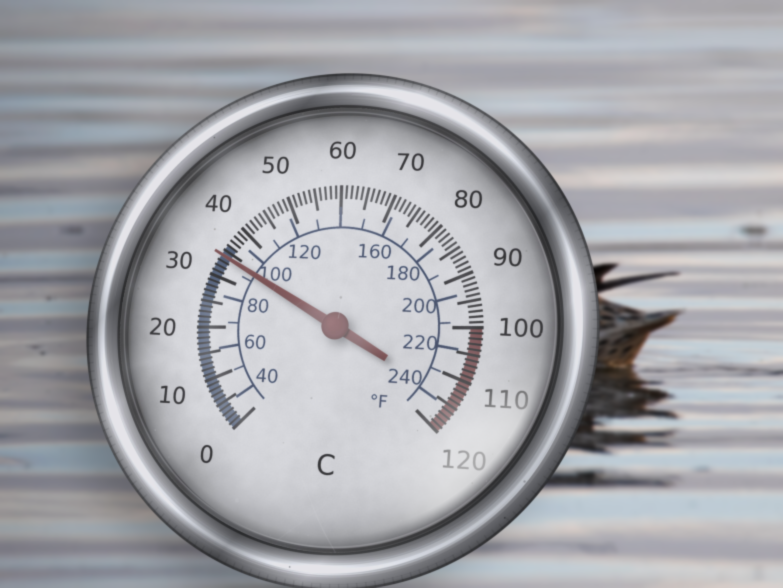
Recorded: 34,°C
